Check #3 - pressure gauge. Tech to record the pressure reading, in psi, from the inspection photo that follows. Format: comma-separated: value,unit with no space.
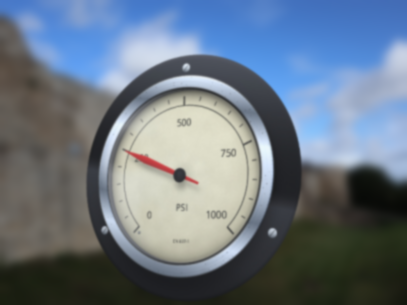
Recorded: 250,psi
